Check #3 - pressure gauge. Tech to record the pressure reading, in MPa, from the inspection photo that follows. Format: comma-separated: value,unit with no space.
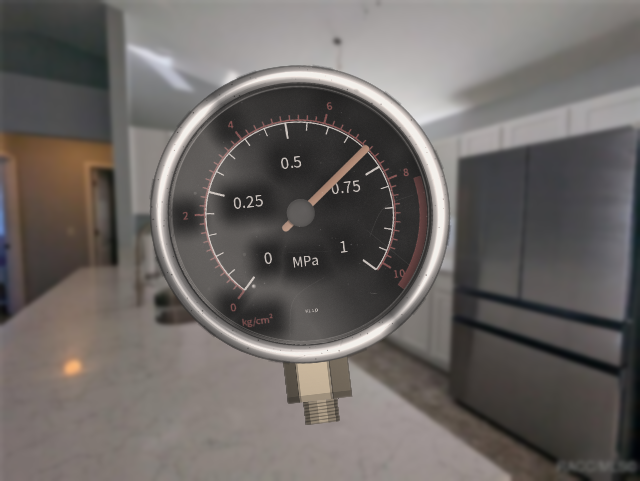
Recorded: 0.7,MPa
